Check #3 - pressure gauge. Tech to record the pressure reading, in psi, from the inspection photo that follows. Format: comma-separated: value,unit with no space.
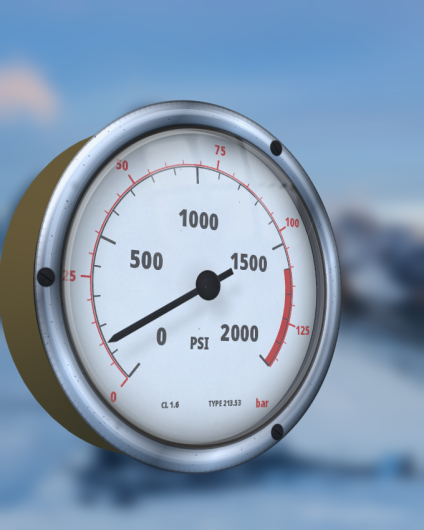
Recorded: 150,psi
